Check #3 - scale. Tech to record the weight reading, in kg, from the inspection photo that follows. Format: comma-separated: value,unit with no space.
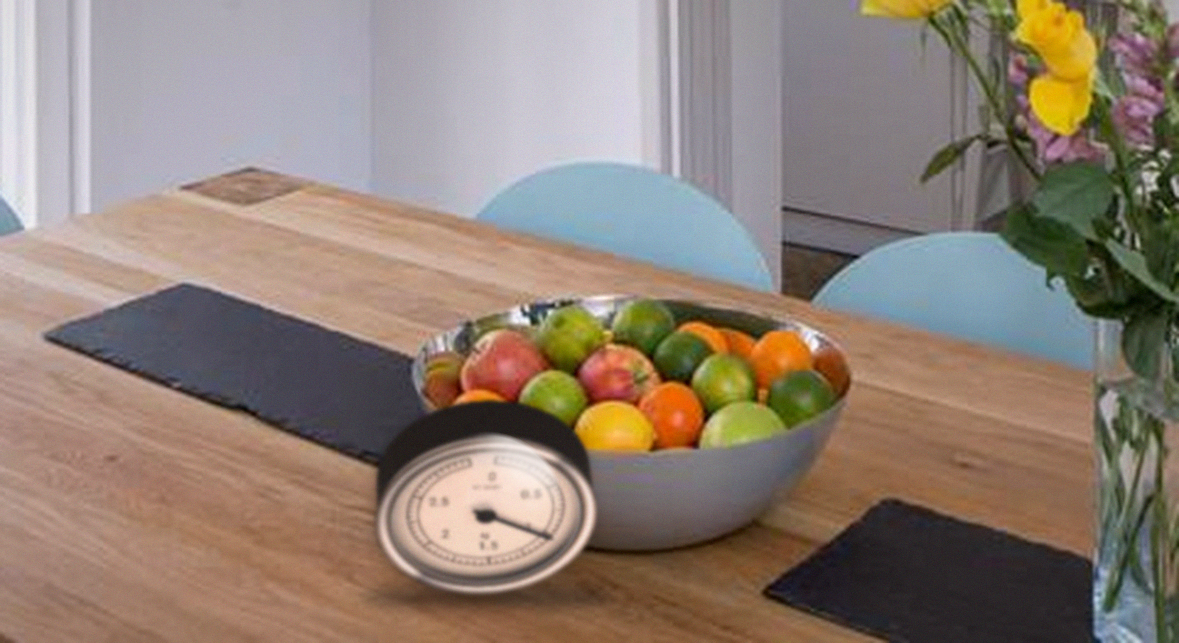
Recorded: 1,kg
